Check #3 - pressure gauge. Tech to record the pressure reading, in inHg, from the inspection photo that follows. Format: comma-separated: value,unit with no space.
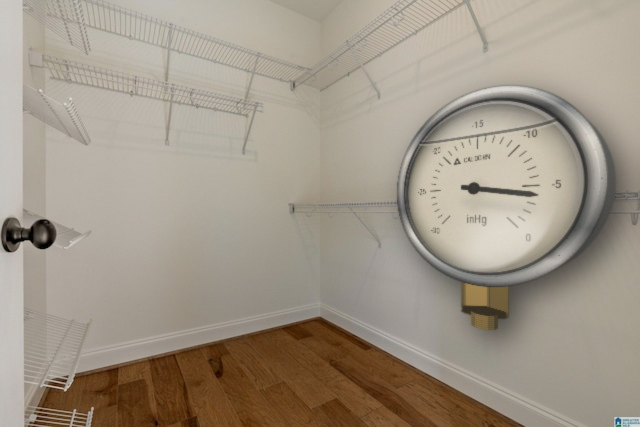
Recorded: -4,inHg
